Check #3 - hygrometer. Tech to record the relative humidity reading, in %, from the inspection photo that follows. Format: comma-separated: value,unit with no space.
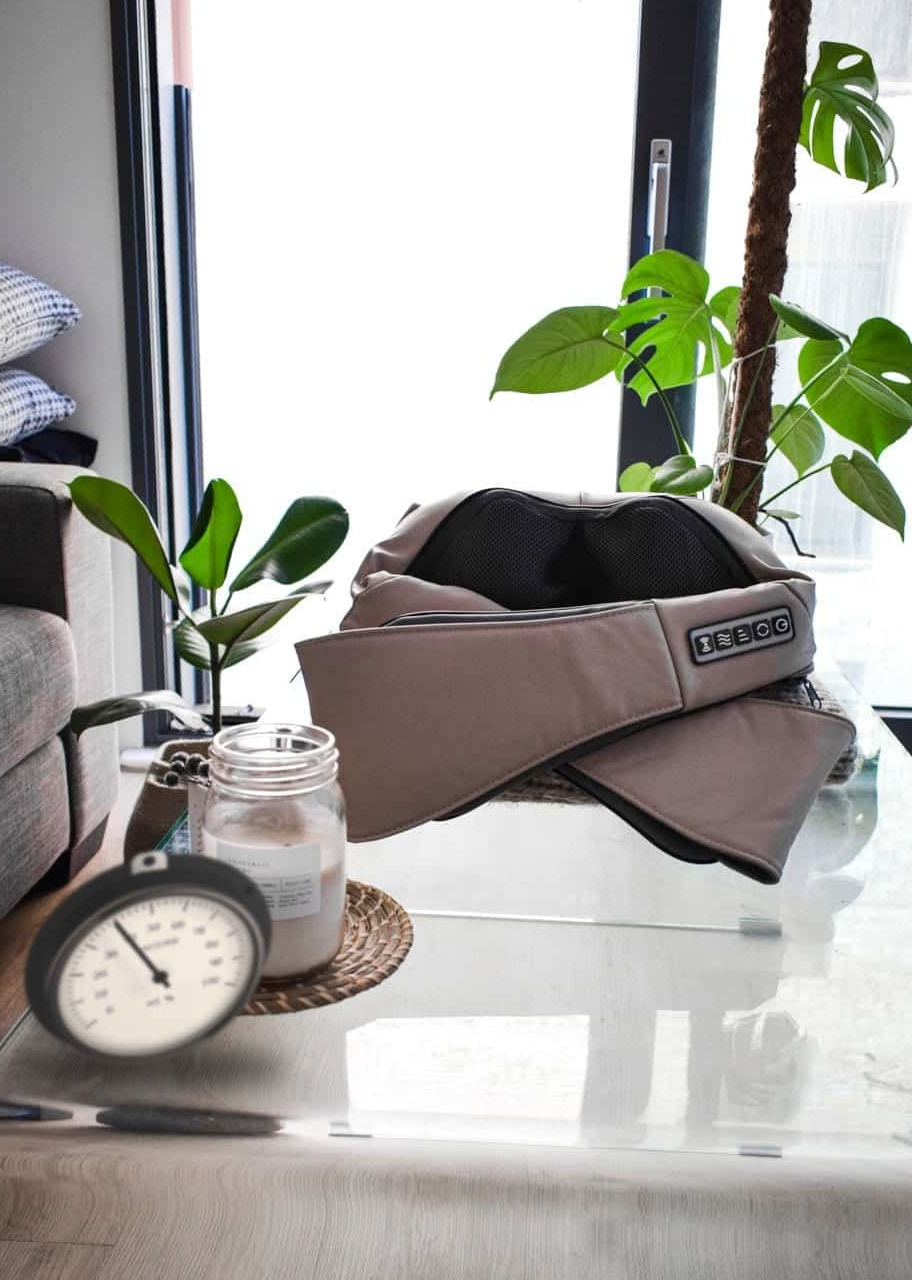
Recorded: 40,%
